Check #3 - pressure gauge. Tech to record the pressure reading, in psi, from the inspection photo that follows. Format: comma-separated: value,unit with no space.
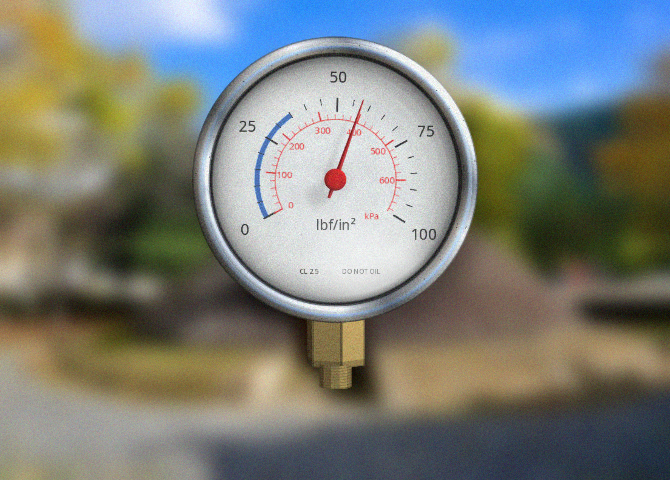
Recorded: 57.5,psi
